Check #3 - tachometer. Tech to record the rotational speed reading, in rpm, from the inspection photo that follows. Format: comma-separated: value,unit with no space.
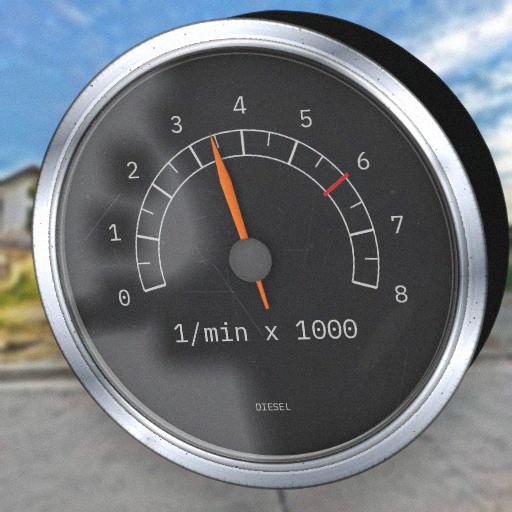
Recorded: 3500,rpm
